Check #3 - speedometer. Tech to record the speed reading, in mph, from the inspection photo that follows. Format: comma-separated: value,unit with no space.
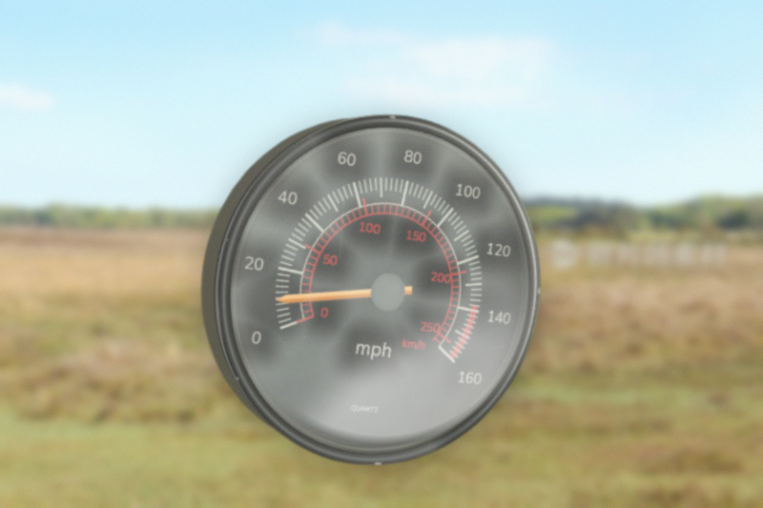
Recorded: 10,mph
